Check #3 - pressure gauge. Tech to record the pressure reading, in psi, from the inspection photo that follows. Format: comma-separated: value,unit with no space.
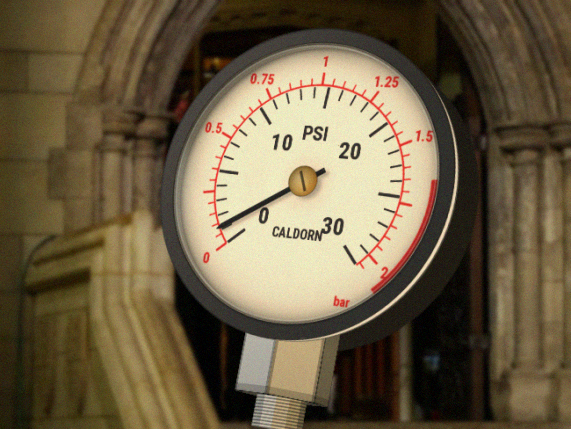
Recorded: 1,psi
